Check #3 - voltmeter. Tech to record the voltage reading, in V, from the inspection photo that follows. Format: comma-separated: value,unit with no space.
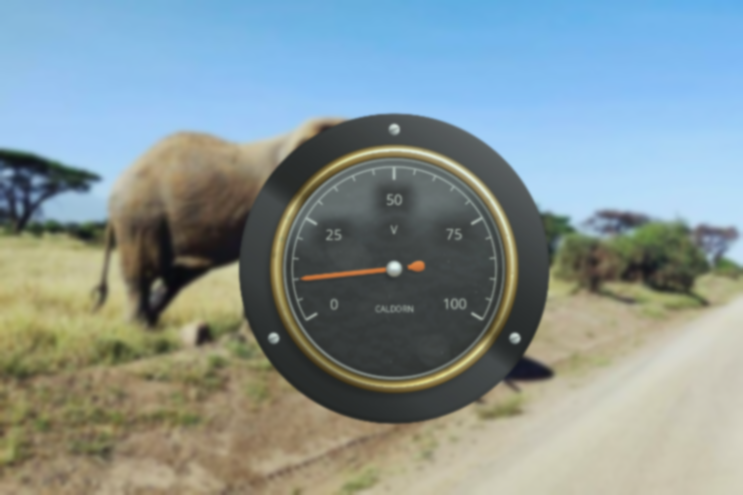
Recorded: 10,V
